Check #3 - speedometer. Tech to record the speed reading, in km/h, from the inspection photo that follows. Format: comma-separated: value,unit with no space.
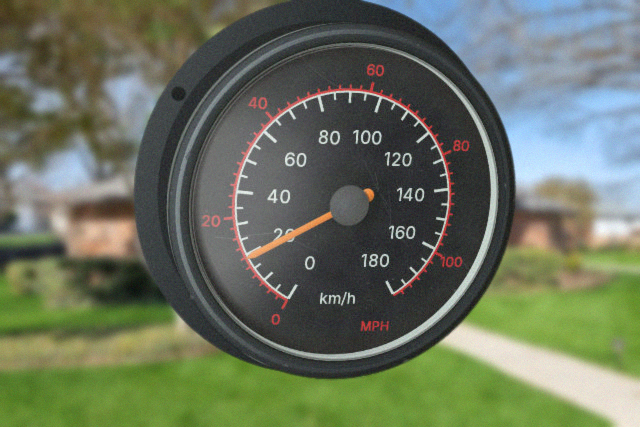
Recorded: 20,km/h
